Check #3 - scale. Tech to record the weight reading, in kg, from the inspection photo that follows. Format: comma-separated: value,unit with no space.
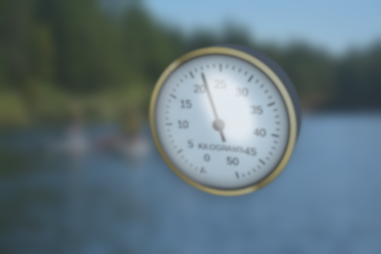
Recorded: 22,kg
